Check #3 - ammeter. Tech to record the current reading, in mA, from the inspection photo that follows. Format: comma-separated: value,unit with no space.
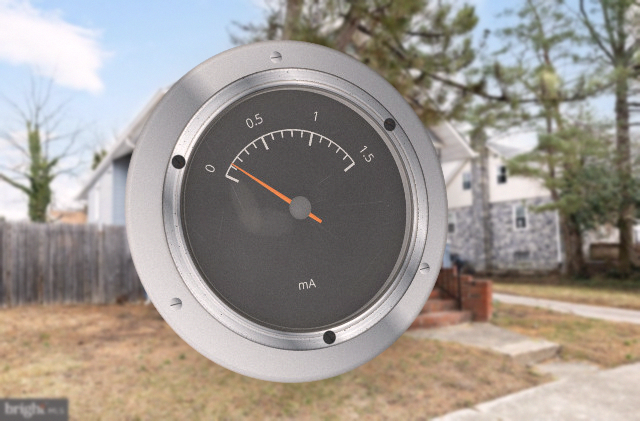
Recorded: 0.1,mA
